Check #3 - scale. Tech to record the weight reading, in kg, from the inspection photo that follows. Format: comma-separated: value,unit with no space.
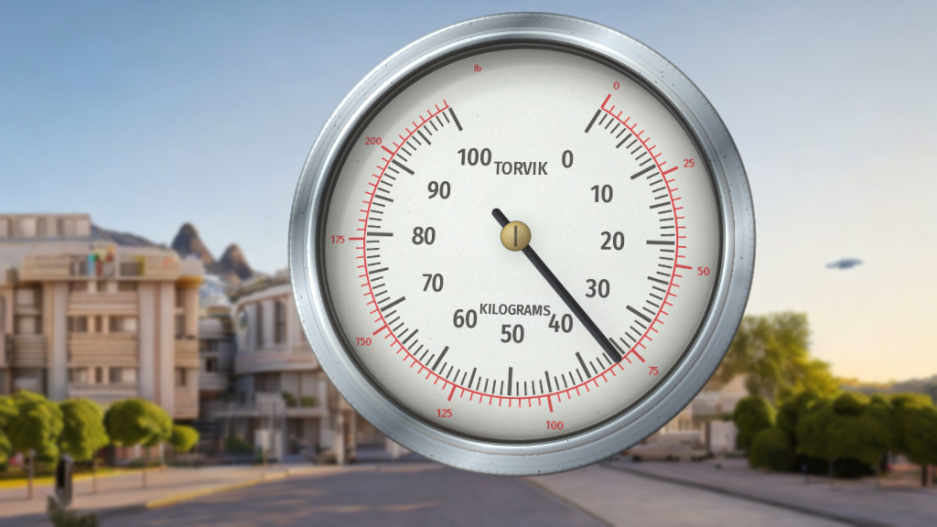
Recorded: 36,kg
